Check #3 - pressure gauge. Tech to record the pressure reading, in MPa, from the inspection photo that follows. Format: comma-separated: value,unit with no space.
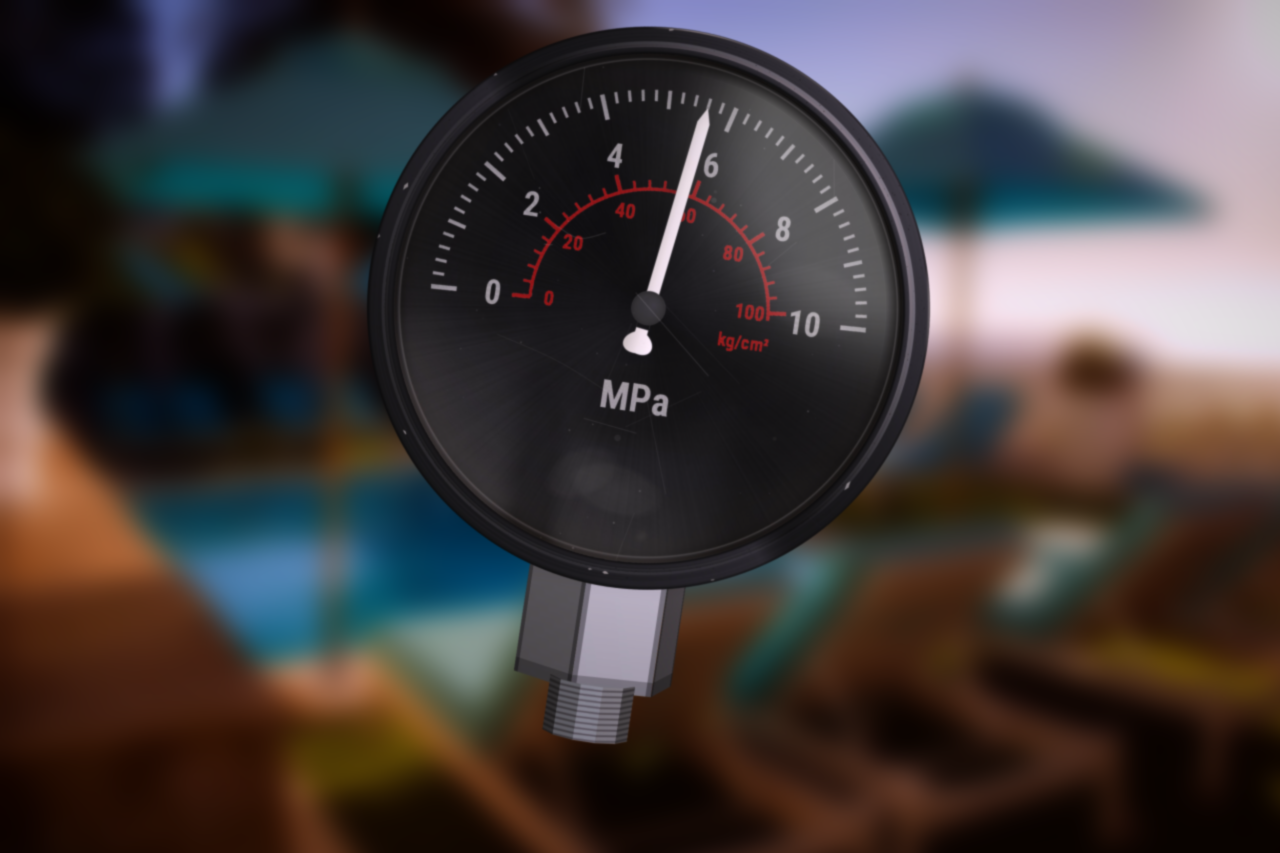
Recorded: 5.6,MPa
